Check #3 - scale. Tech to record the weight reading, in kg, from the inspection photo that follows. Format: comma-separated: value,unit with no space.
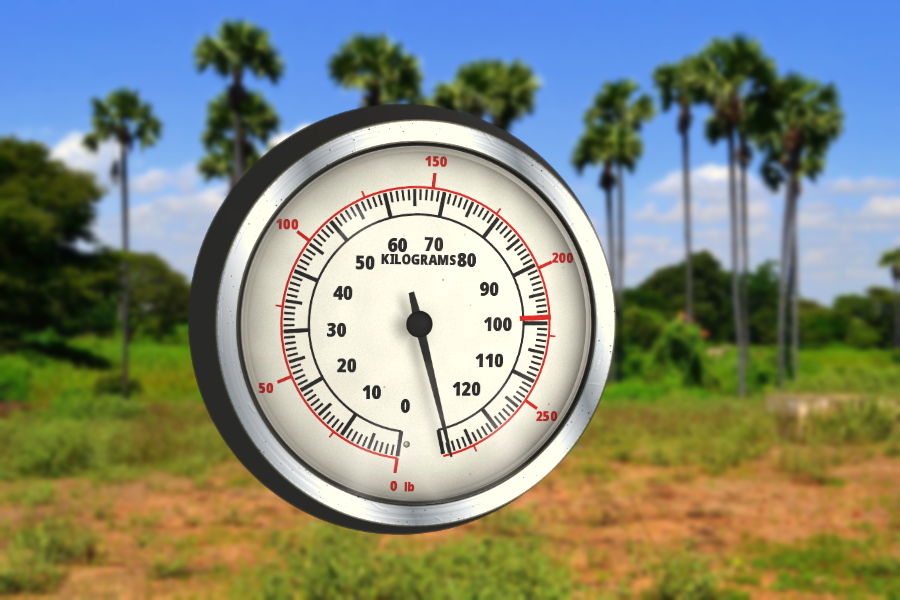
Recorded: 129,kg
